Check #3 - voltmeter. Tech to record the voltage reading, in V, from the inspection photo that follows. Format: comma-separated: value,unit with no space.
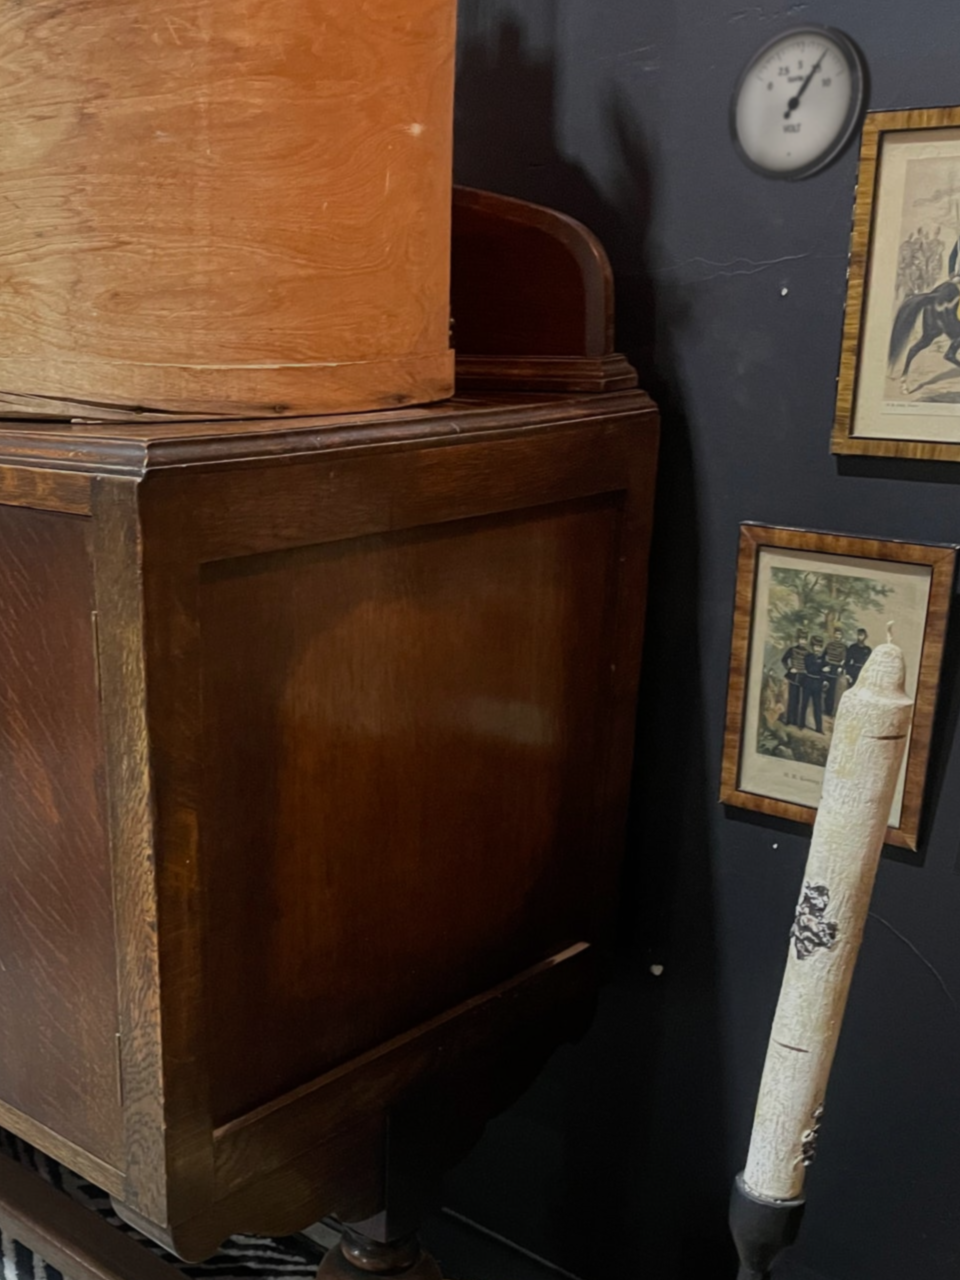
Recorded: 7.5,V
